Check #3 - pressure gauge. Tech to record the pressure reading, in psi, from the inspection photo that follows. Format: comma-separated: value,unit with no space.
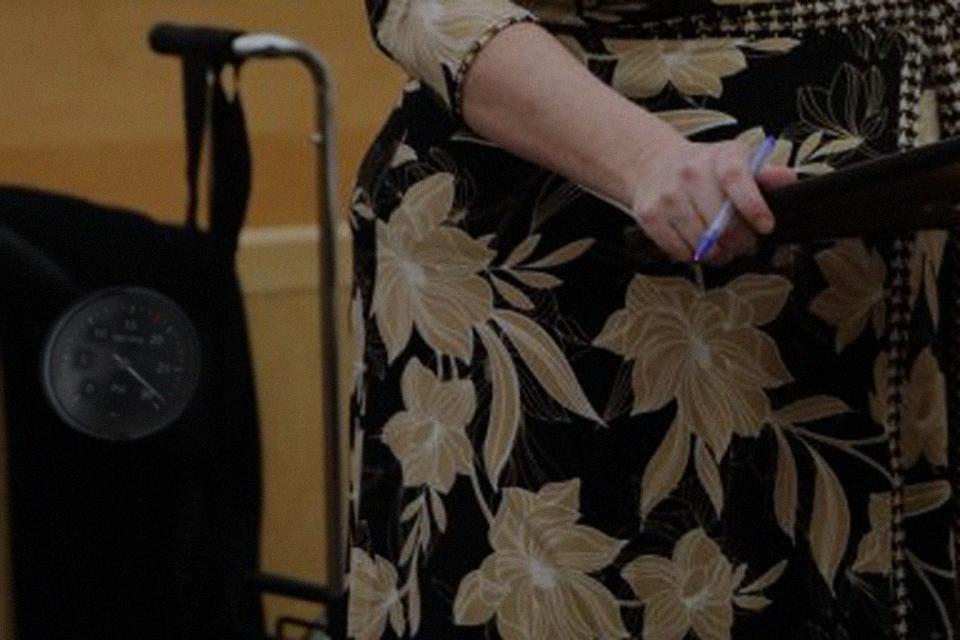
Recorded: 29,psi
